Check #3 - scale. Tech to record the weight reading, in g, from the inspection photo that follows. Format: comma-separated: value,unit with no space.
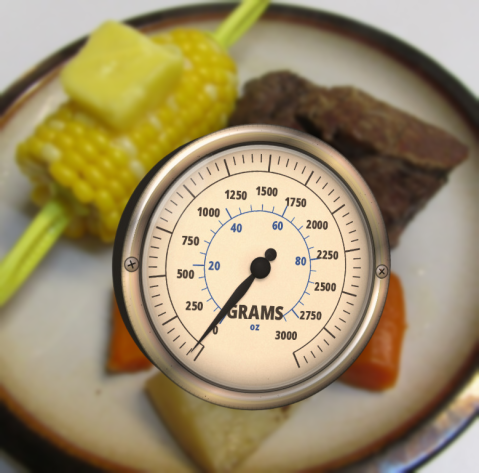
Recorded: 50,g
